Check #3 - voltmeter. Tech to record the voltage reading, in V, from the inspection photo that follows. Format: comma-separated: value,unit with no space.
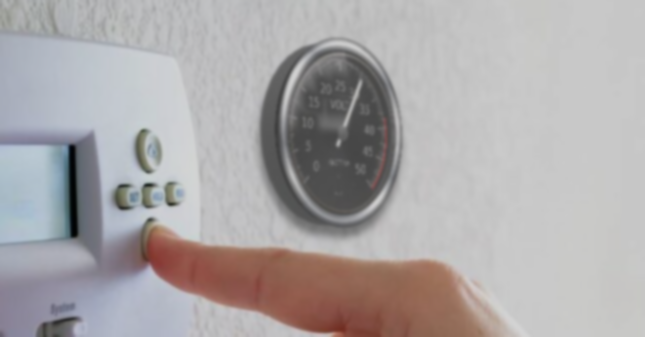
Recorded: 30,V
